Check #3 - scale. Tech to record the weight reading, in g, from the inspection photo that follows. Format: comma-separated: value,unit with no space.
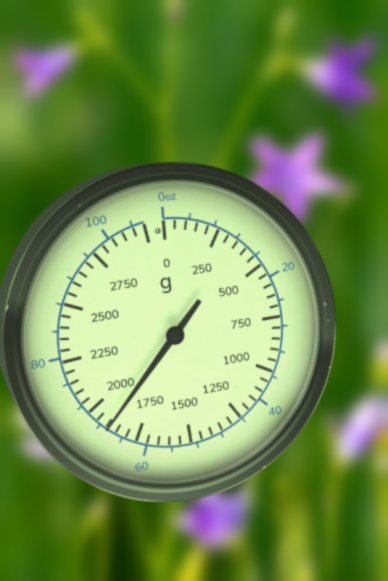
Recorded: 1900,g
